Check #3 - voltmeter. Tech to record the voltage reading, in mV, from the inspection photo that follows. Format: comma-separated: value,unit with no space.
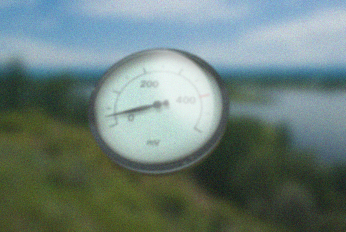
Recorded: 25,mV
